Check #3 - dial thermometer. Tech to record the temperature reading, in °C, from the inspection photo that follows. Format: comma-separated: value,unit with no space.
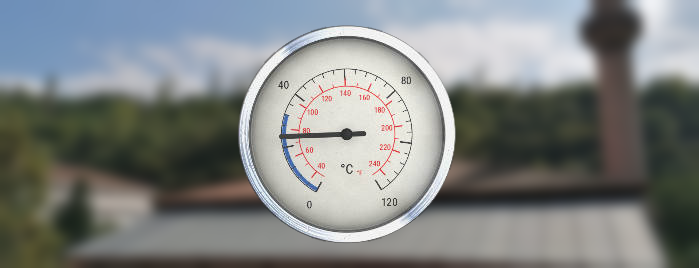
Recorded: 24,°C
